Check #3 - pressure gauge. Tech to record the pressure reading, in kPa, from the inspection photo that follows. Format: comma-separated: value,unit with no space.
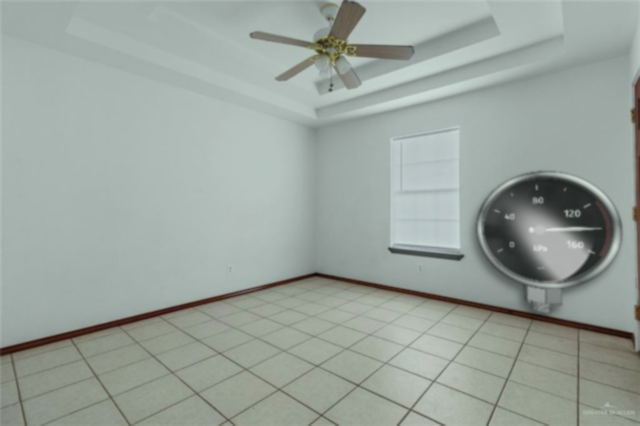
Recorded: 140,kPa
